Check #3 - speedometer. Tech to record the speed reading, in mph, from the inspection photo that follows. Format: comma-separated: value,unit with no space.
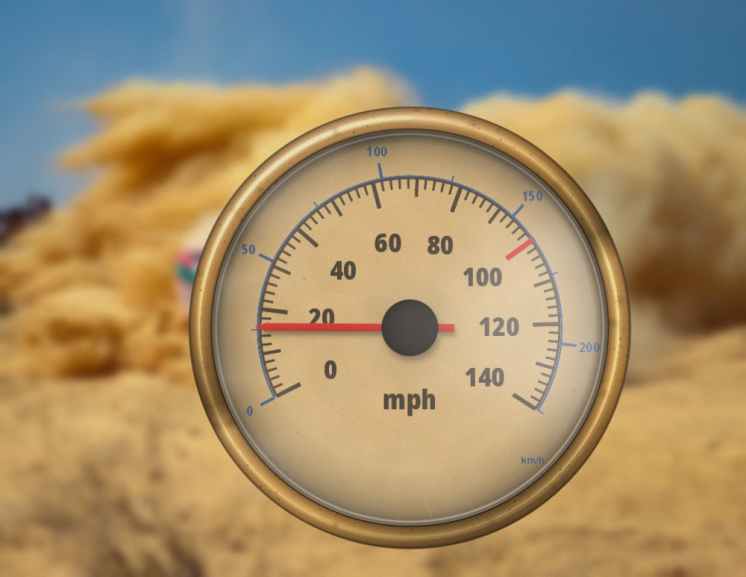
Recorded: 16,mph
